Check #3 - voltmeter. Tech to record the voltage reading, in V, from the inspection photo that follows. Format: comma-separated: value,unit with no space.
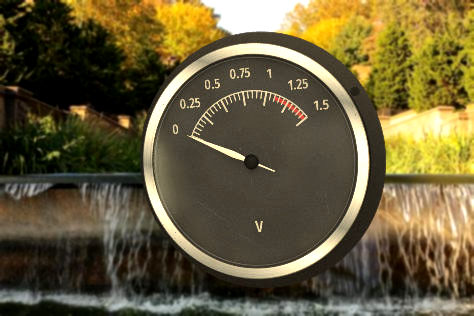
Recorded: 0,V
